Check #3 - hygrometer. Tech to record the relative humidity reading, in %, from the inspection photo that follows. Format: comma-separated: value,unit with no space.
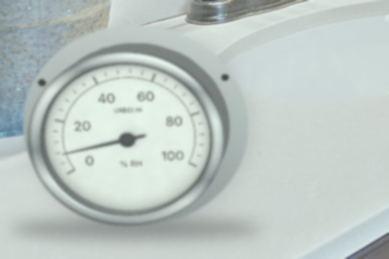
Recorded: 8,%
